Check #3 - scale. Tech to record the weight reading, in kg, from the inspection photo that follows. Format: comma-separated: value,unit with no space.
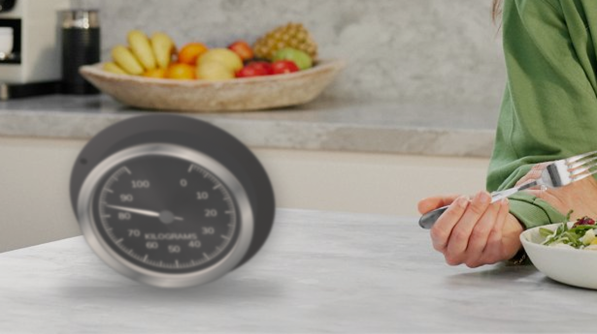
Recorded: 85,kg
